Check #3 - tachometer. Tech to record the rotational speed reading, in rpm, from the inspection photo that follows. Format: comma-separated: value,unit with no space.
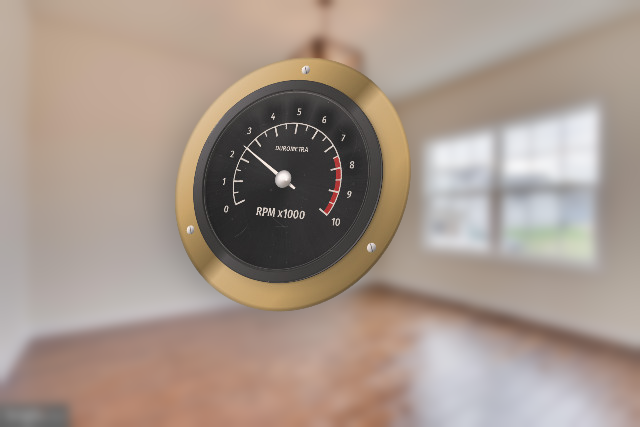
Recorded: 2500,rpm
